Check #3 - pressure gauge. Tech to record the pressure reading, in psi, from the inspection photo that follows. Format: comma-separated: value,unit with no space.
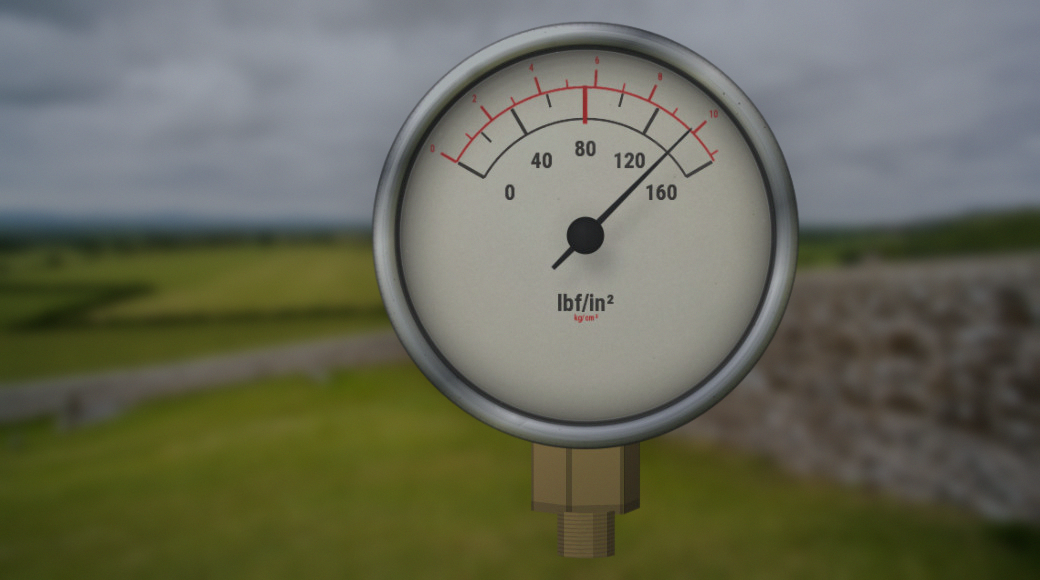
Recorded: 140,psi
